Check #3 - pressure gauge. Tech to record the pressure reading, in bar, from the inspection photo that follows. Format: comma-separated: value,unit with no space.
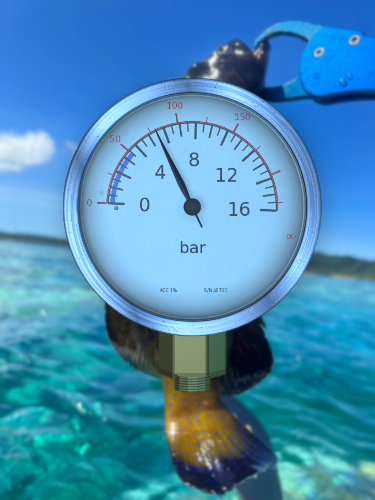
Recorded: 5.5,bar
